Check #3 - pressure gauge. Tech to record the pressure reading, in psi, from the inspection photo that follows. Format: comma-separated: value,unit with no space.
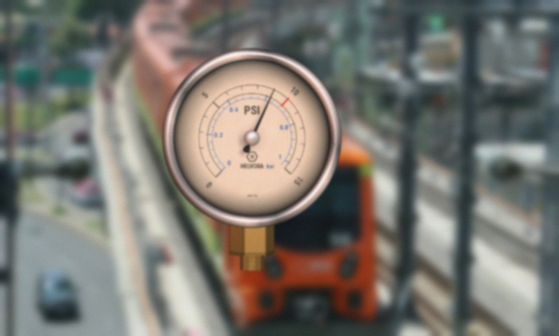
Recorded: 9,psi
